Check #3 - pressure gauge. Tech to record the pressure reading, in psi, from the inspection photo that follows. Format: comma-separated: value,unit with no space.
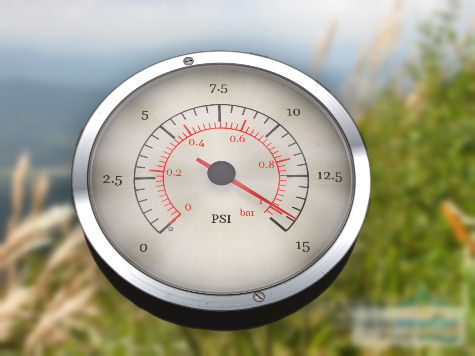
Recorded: 14.5,psi
